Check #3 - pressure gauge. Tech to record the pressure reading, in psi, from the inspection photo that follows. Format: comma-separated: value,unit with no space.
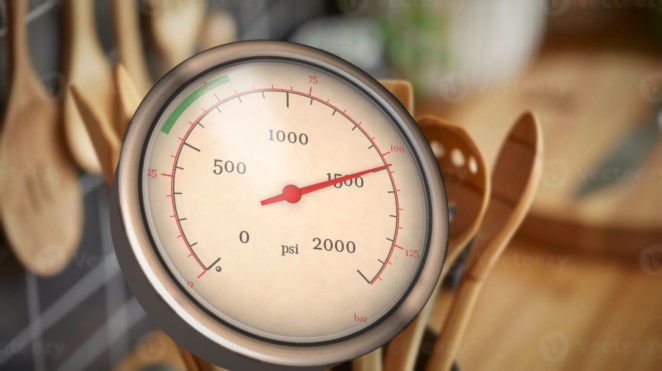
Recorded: 1500,psi
